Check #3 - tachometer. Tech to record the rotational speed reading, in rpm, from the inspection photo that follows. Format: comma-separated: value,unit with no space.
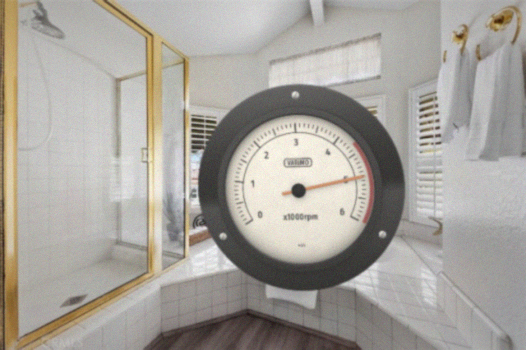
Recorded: 5000,rpm
